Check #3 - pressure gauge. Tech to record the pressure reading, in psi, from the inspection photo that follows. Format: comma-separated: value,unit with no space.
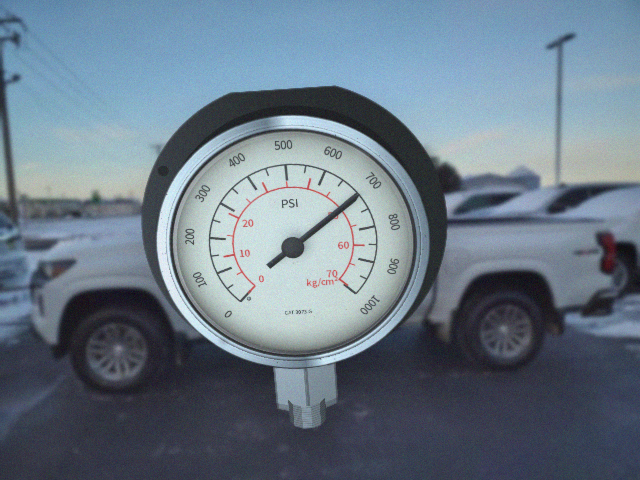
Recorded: 700,psi
